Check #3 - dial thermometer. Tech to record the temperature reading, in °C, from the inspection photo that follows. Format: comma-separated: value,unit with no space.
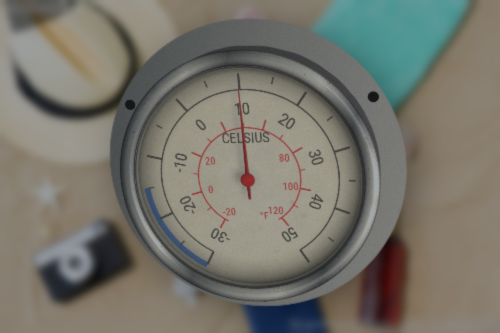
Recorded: 10,°C
